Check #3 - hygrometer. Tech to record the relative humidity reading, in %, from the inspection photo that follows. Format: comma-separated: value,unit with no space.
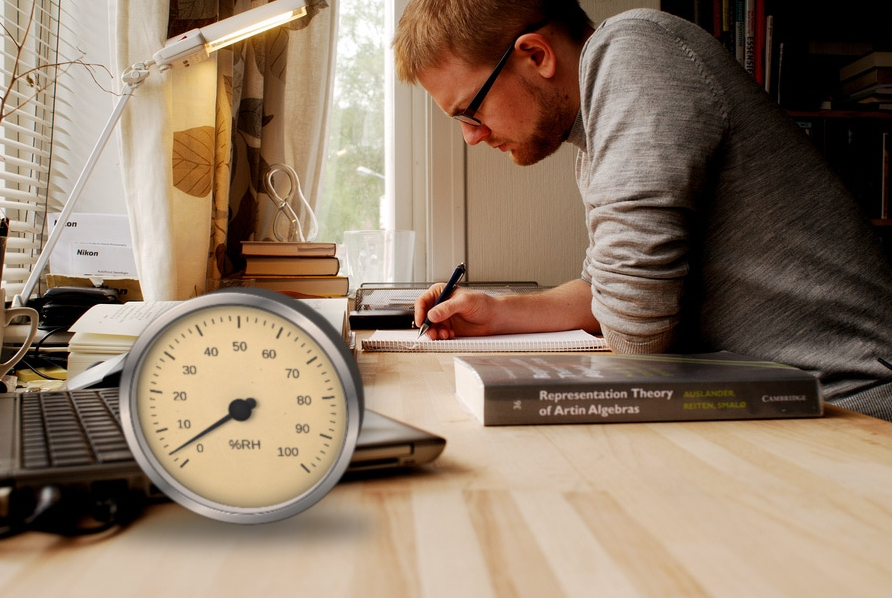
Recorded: 4,%
